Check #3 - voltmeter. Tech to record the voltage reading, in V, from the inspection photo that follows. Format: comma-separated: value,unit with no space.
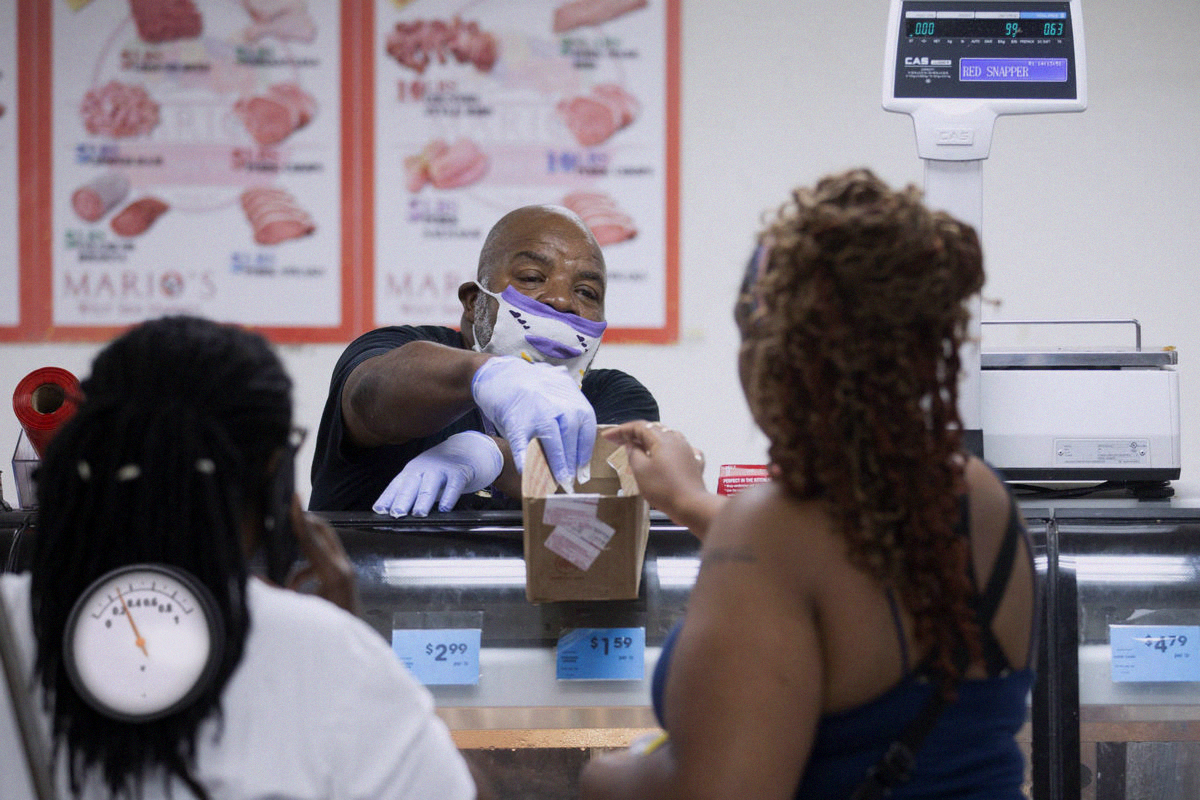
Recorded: 0.3,V
